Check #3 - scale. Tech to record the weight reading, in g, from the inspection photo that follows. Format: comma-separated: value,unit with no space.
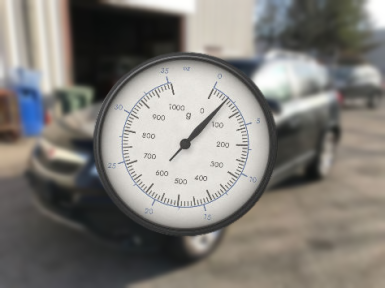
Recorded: 50,g
